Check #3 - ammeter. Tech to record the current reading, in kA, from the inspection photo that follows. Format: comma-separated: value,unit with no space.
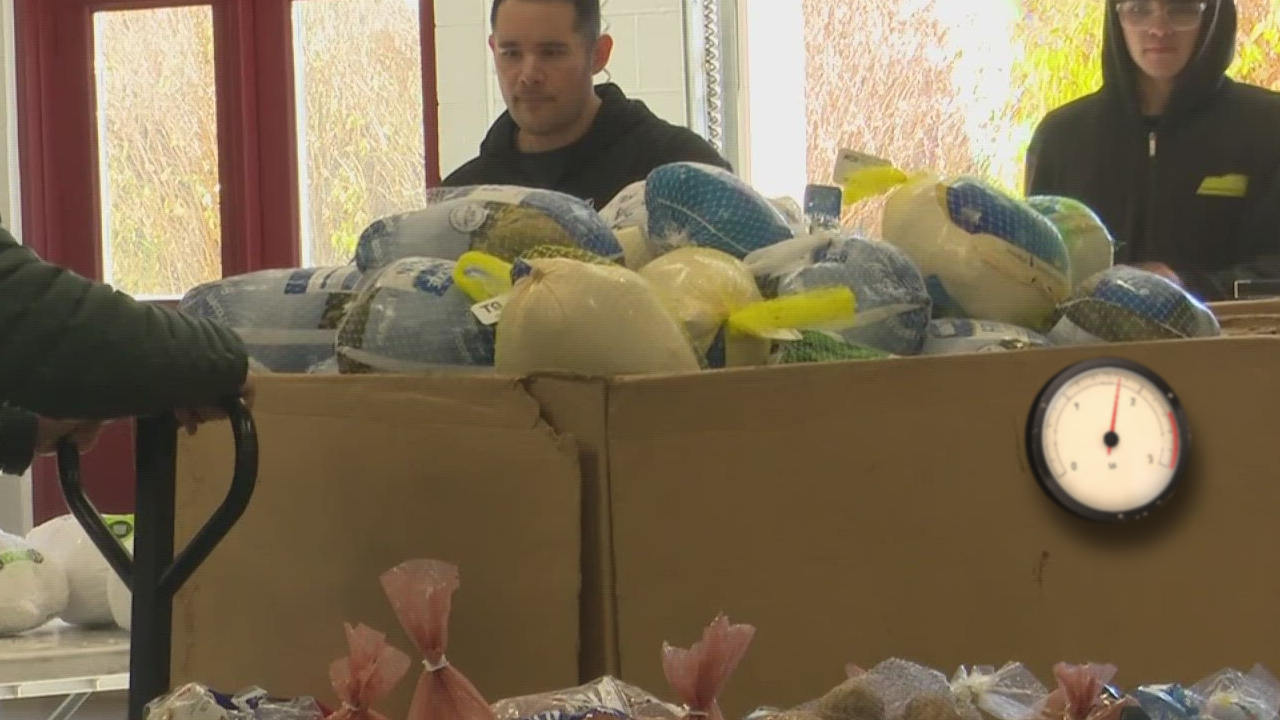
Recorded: 1.7,kA
